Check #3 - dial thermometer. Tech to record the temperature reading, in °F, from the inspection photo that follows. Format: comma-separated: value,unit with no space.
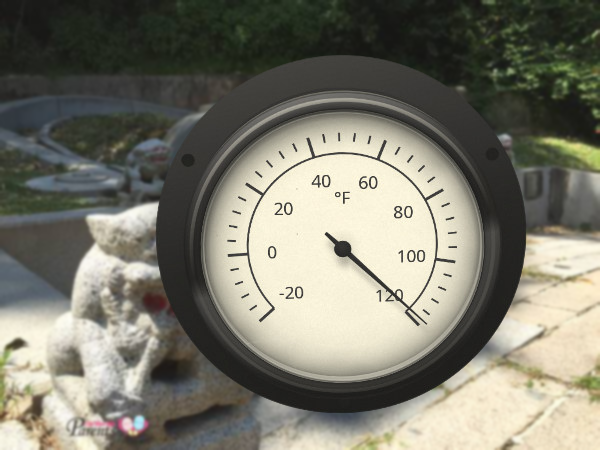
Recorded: 118,°F
